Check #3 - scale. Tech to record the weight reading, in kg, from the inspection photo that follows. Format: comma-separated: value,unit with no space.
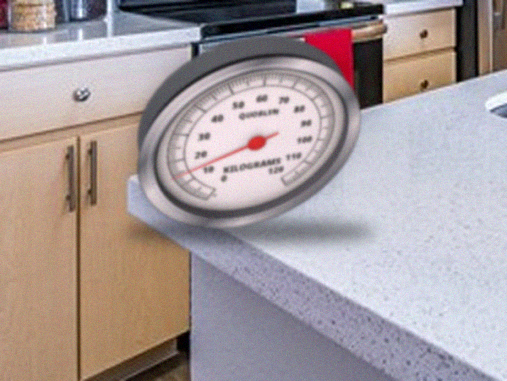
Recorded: 15,kg
